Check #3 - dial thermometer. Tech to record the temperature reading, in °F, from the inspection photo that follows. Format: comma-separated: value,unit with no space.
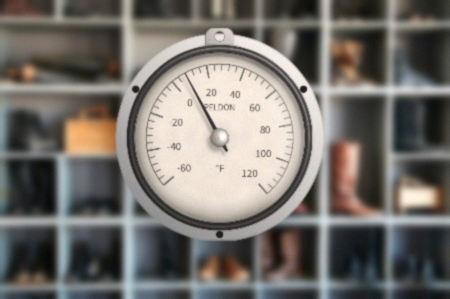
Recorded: 8,°F
